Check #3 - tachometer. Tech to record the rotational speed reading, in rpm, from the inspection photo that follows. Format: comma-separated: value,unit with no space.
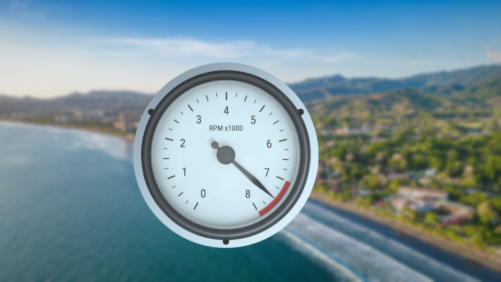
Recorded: 7500,rpm
